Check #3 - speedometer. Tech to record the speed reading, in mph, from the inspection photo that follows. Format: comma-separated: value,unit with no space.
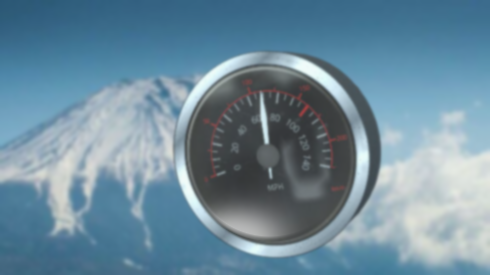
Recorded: 70,mph
